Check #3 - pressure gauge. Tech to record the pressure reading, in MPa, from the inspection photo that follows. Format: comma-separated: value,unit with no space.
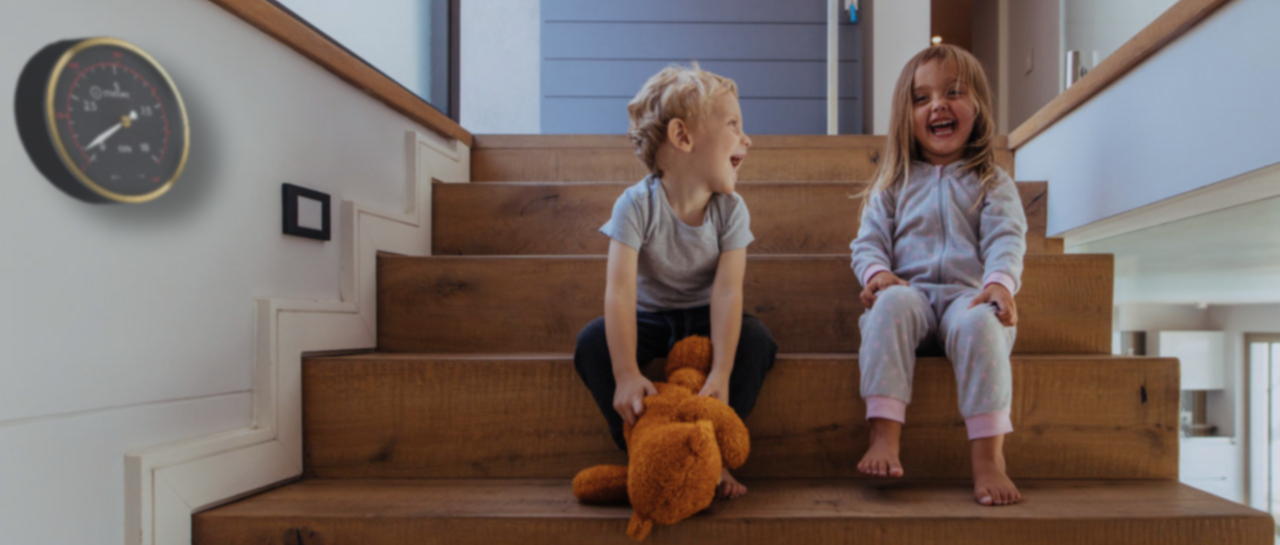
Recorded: 0.5,MPa
